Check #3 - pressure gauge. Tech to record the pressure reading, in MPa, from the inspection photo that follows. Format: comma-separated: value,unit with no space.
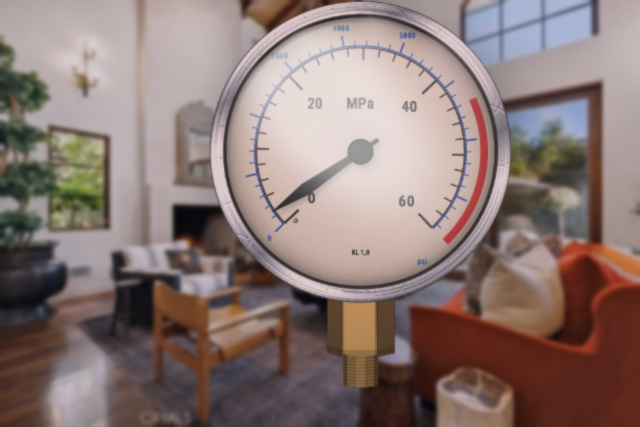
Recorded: 2,MPa
